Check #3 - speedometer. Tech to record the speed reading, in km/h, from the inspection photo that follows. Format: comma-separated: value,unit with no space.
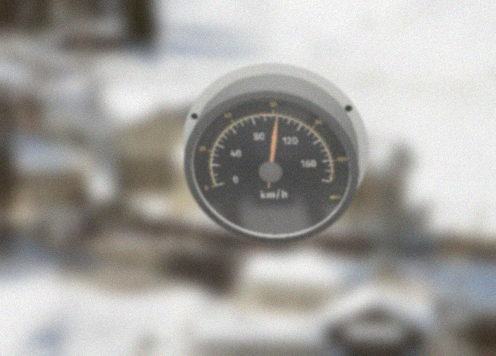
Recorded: 100,km/h
